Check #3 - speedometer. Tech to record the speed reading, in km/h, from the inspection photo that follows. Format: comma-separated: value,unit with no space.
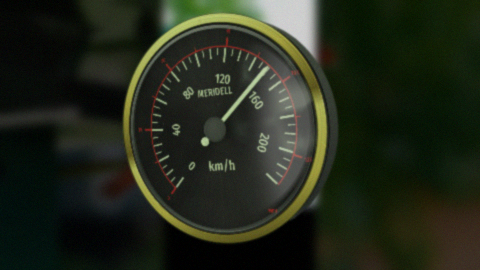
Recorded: 150,km/h
